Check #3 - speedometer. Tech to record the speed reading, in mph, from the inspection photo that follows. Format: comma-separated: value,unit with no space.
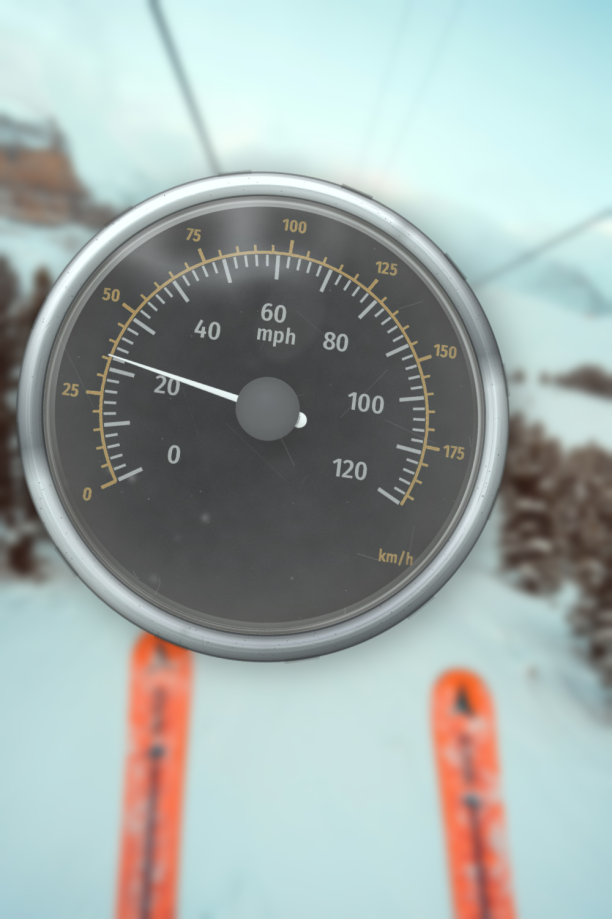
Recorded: 22,mph
